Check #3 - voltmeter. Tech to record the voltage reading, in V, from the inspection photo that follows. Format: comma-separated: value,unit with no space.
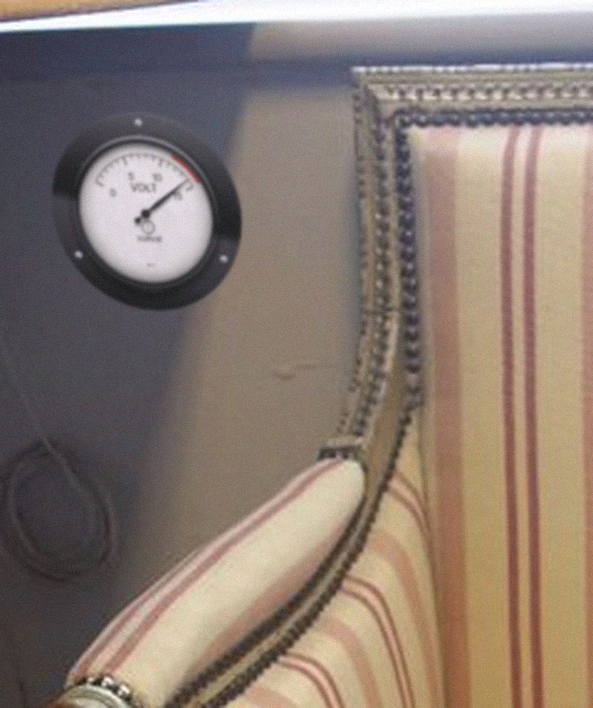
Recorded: 14,V
